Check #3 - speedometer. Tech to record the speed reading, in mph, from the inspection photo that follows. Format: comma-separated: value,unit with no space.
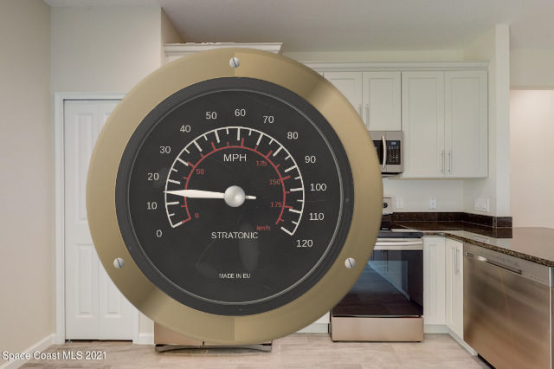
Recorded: 15,mph
